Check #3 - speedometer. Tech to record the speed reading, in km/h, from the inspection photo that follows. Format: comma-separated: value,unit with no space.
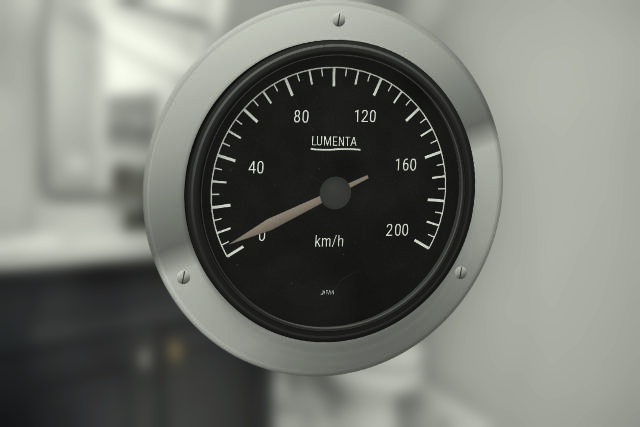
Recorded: 5,km/h
